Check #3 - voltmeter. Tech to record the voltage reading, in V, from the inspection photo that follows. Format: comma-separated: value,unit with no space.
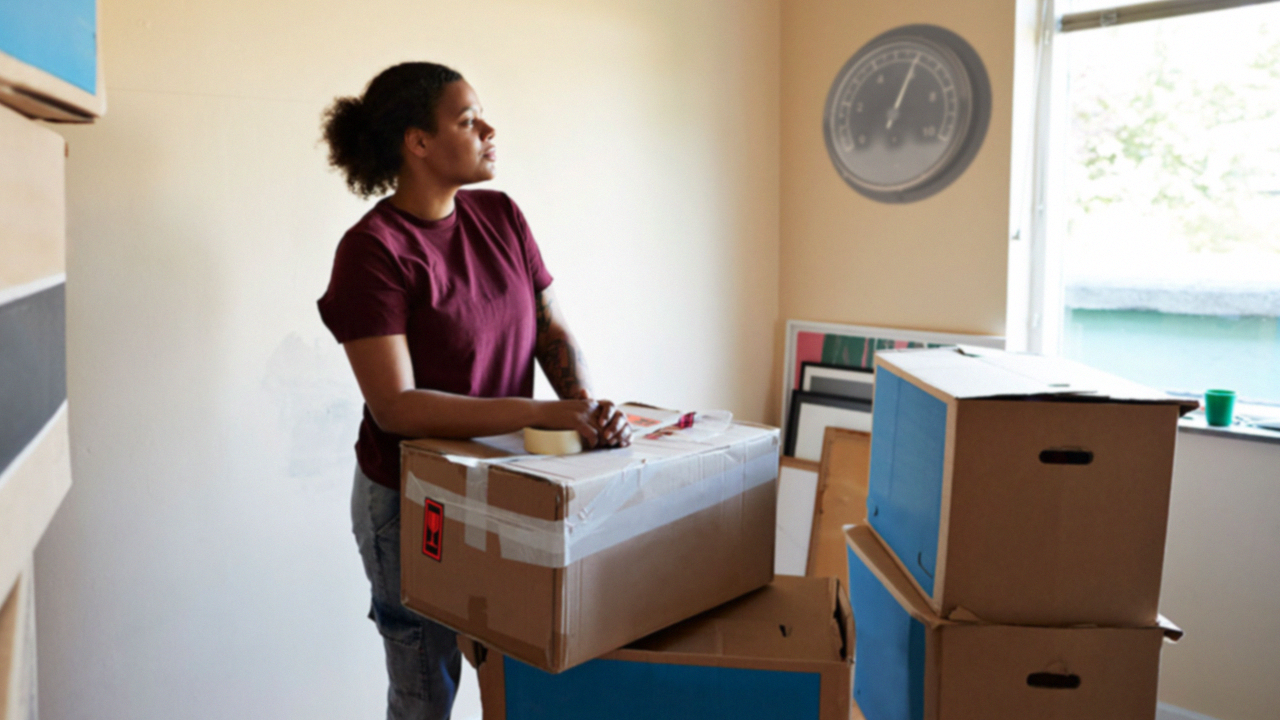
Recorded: 6,V
